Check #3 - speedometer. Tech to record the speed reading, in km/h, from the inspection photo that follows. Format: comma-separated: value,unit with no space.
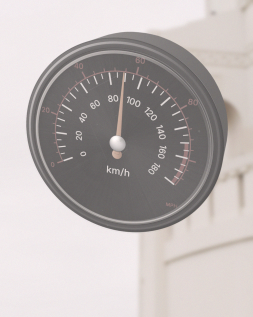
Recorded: 90,km/h
